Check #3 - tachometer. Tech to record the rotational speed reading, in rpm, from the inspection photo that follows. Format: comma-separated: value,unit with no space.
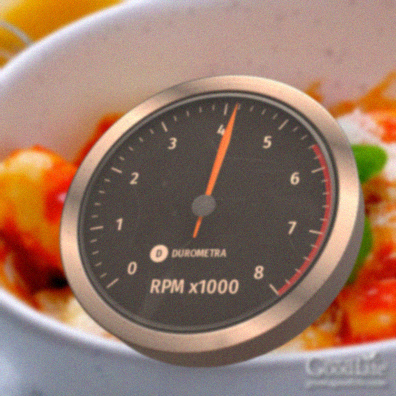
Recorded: 4200,rpm
